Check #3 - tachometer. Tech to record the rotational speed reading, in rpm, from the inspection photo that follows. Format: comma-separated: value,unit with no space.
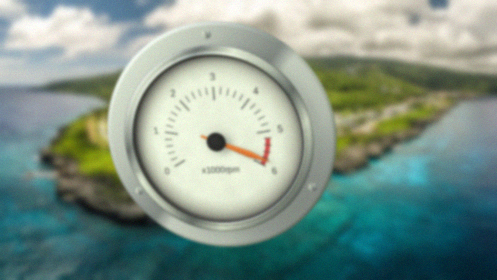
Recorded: 5800,rpm
